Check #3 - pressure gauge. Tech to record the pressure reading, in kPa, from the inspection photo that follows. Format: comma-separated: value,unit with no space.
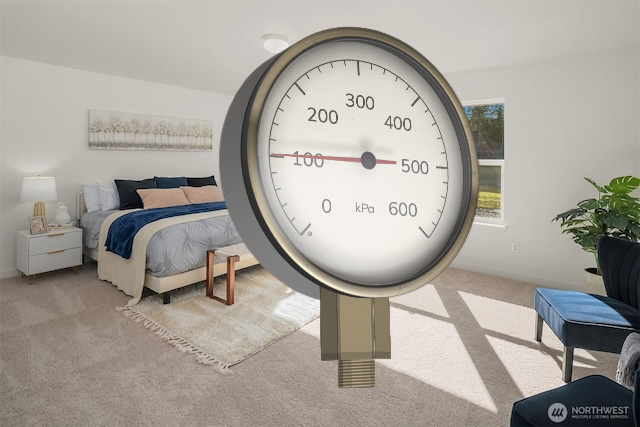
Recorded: 100,kPa
